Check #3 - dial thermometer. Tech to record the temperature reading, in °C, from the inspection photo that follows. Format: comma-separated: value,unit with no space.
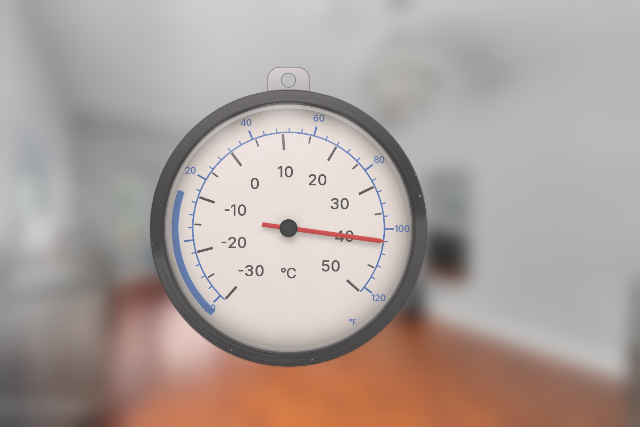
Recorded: 40,°C
